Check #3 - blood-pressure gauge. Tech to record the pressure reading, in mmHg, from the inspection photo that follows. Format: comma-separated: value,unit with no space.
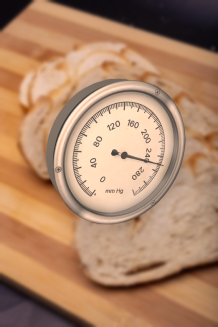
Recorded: 250,mmHg
